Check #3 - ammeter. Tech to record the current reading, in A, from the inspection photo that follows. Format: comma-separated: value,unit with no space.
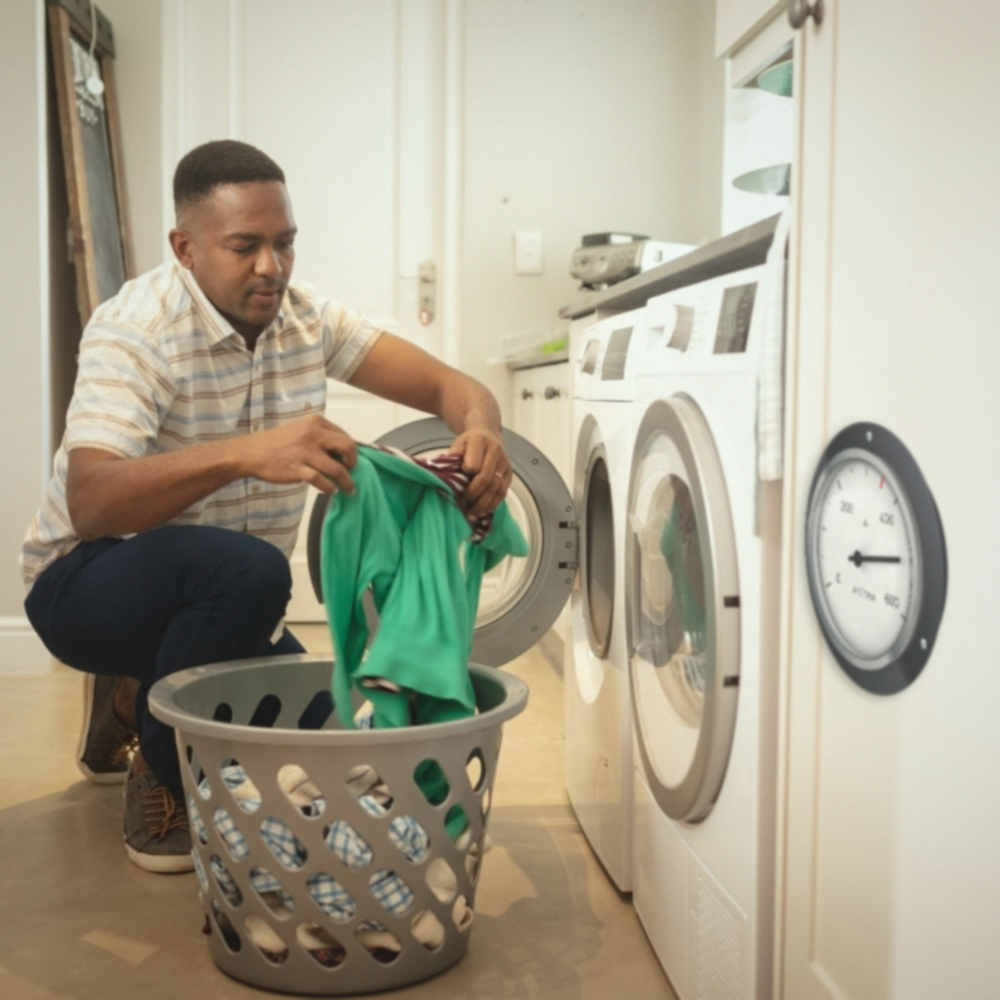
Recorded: 500,A
